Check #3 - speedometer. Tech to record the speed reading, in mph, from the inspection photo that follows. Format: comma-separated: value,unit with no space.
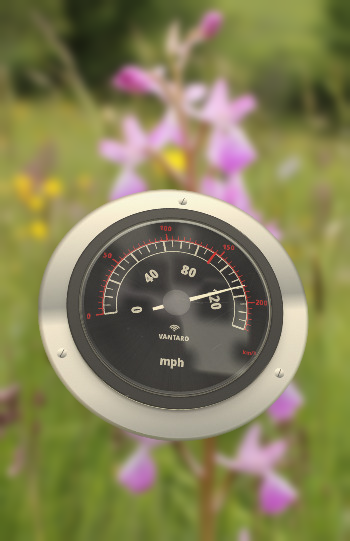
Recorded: 115,mph
